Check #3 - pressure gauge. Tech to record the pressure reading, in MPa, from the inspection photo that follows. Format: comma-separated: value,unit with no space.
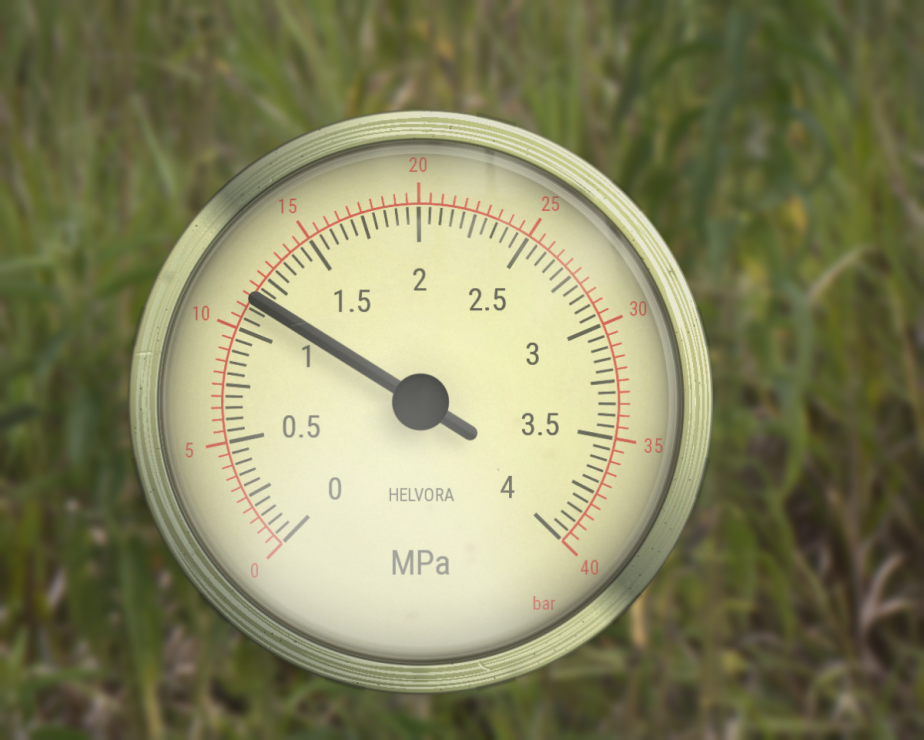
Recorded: 1.15,MPa
